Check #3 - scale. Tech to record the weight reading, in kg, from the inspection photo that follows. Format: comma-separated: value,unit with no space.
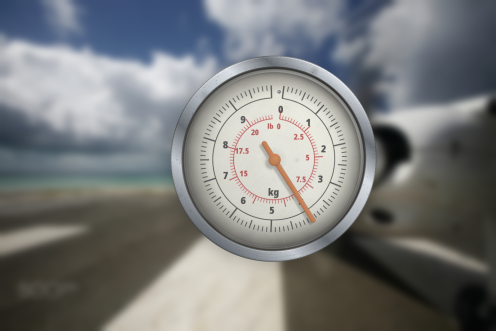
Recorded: 4,kg
